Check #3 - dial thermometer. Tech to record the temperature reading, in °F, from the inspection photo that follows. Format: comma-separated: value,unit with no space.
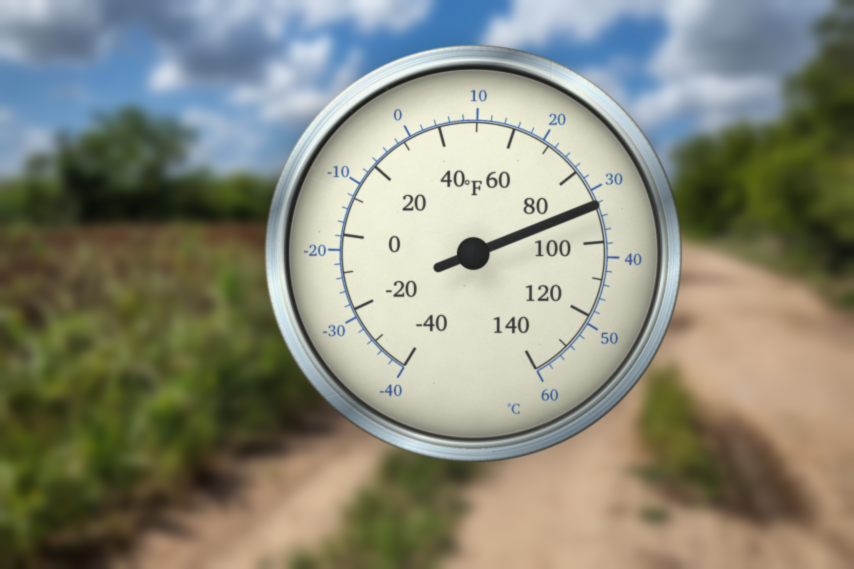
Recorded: 90,°F
